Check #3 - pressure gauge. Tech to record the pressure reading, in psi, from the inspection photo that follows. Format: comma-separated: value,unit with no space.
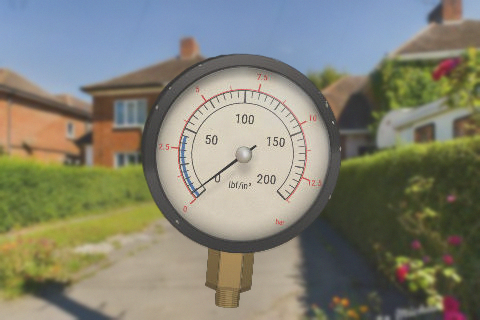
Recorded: 5,psi
